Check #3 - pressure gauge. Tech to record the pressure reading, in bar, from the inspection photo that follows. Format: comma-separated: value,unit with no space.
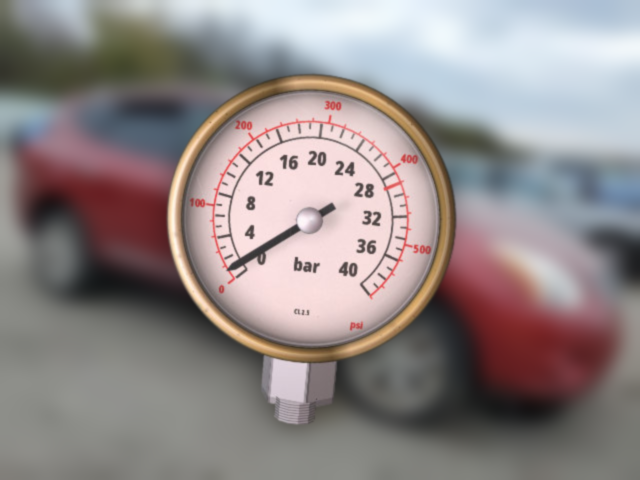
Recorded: 1,bar
